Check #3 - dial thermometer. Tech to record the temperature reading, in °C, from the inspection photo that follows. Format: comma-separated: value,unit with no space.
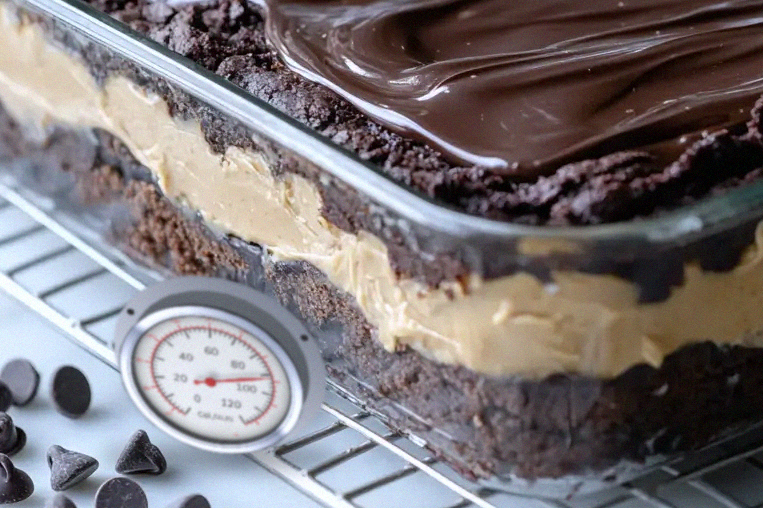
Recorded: 90,°C
